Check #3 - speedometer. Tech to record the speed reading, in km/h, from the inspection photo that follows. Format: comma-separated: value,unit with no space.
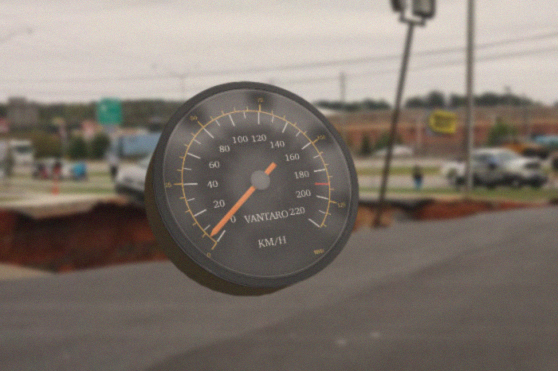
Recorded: 5,km/h
